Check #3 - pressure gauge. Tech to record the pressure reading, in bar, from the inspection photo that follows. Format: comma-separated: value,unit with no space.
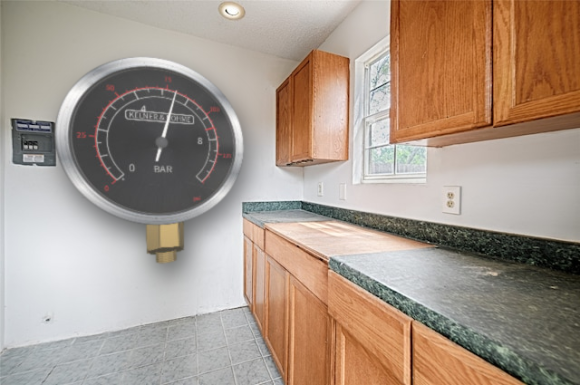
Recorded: 5.5,bar
